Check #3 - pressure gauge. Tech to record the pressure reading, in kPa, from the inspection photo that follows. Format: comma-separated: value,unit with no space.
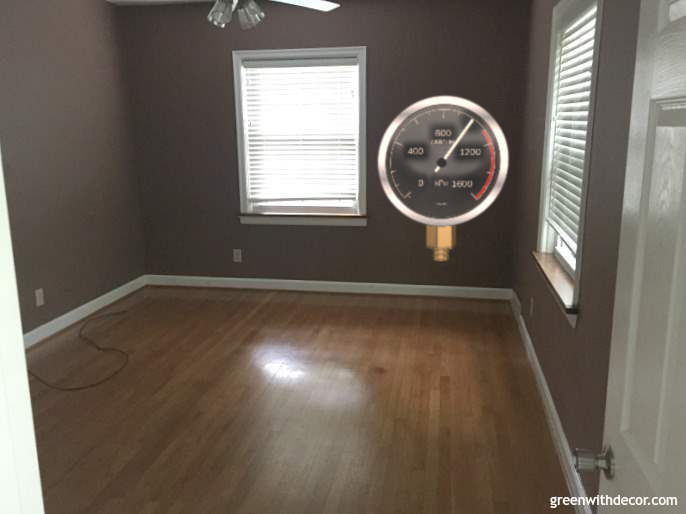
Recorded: 1000,kPa
